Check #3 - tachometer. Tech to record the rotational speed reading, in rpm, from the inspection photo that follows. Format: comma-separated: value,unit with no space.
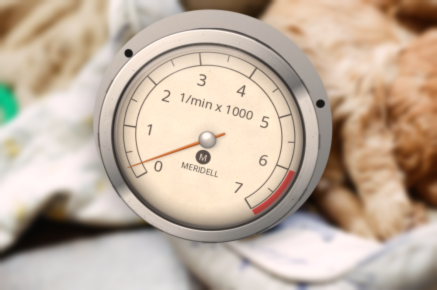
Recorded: 250,rpm
